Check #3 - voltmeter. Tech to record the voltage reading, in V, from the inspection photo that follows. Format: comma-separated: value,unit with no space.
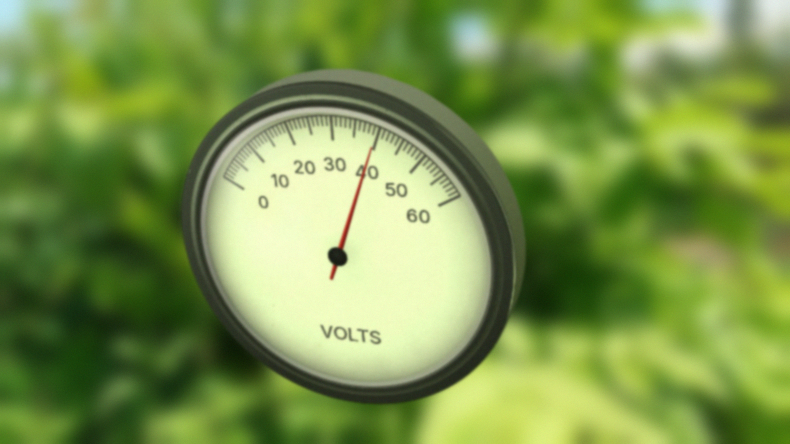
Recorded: 40,V
